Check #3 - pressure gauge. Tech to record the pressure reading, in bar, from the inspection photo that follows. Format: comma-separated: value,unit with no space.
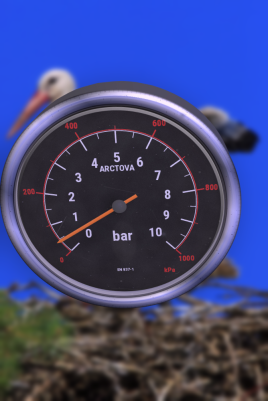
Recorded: 0.5,bar
